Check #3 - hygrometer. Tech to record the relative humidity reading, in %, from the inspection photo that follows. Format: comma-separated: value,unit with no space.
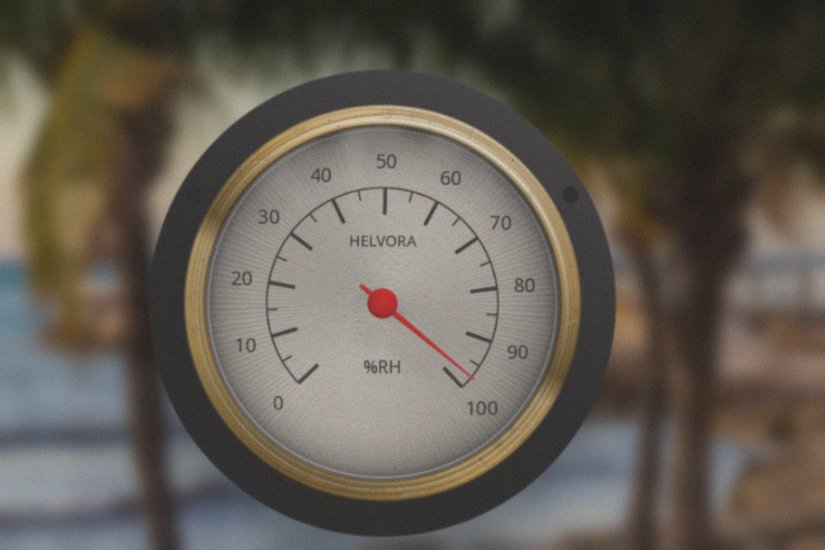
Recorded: 97.5,%
